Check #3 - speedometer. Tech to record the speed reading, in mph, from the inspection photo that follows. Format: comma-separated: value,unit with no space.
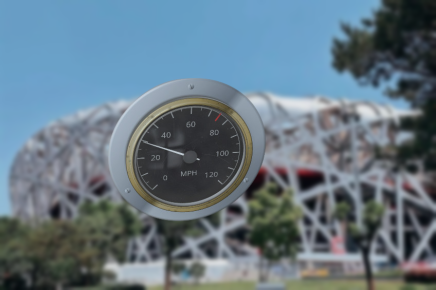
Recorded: 30,mph
